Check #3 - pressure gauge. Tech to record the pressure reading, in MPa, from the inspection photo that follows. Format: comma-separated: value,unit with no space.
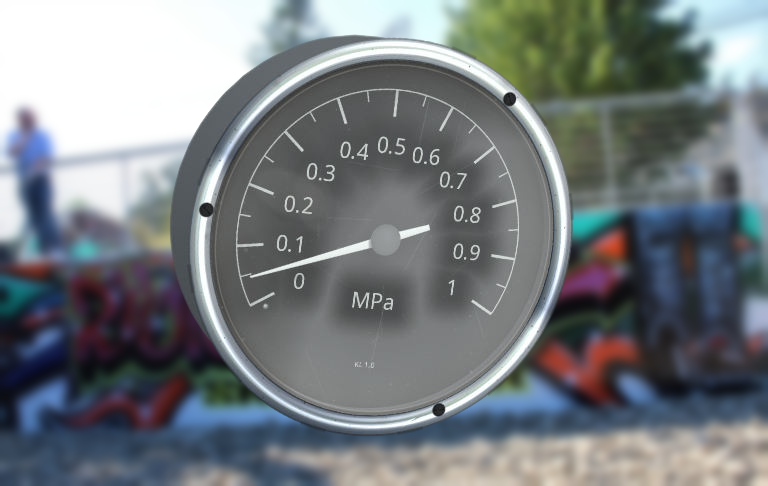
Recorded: 0.05,MPa
